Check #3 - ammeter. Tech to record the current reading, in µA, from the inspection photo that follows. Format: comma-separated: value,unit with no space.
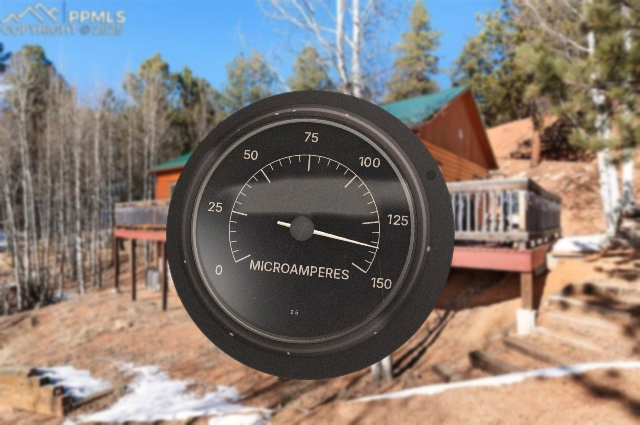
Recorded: 137.5,µA
